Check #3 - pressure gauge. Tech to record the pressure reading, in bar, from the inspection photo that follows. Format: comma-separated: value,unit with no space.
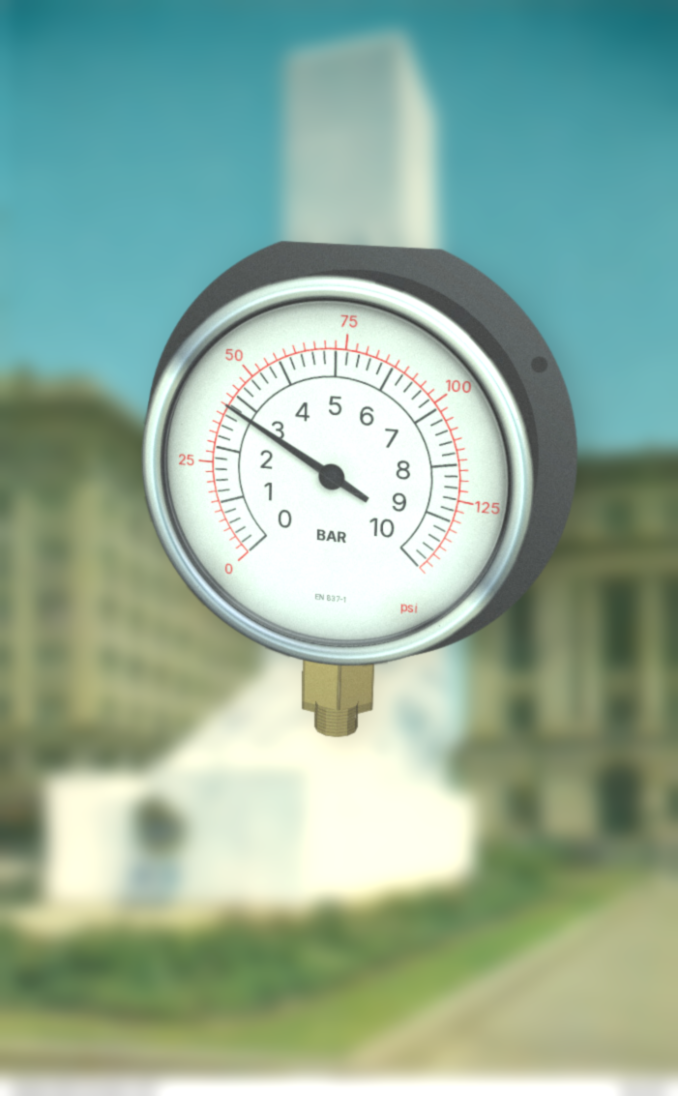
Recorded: 2.8,bar
